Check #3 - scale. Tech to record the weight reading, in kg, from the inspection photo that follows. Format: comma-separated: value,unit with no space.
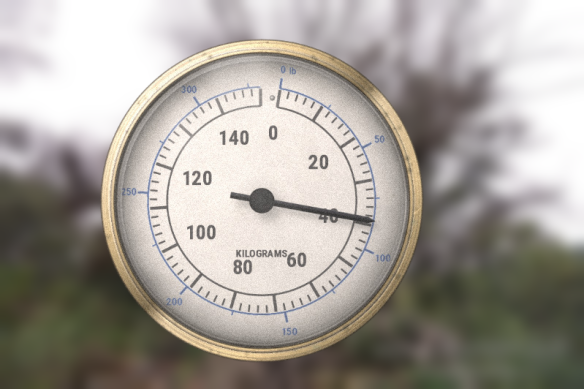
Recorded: 39,kg
